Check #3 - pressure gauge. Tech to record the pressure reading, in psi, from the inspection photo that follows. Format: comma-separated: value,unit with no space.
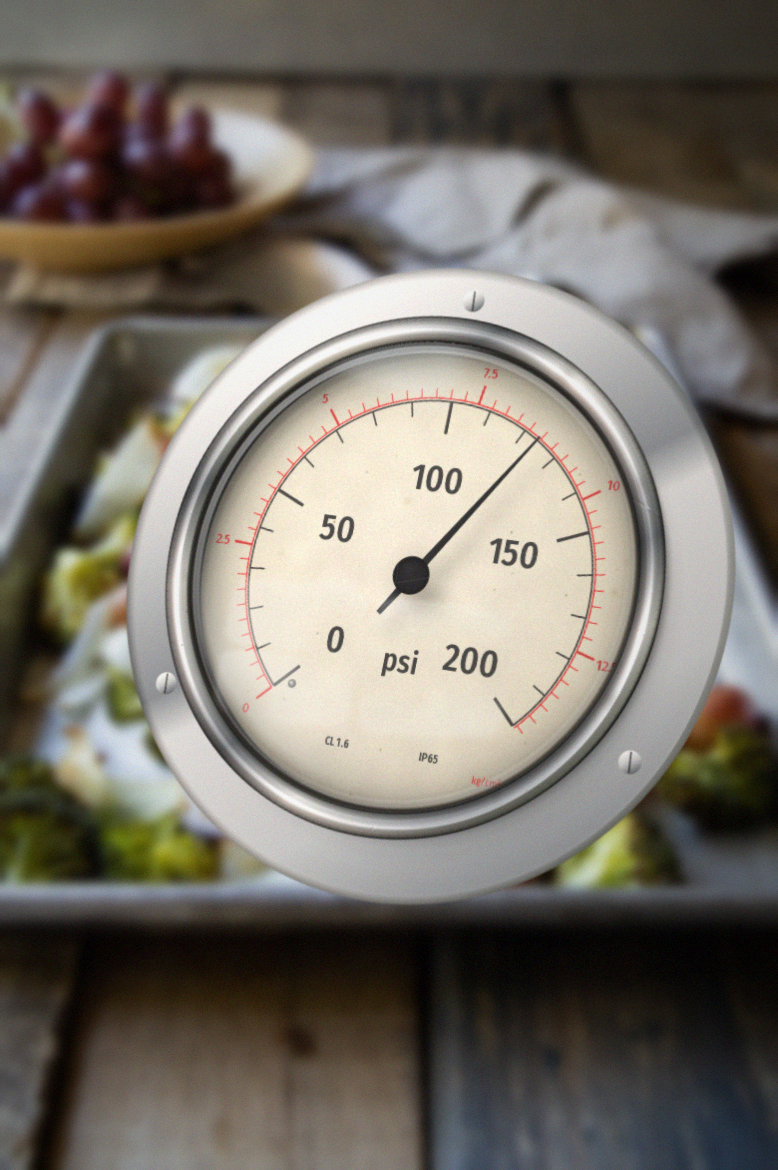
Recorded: 125,psi
